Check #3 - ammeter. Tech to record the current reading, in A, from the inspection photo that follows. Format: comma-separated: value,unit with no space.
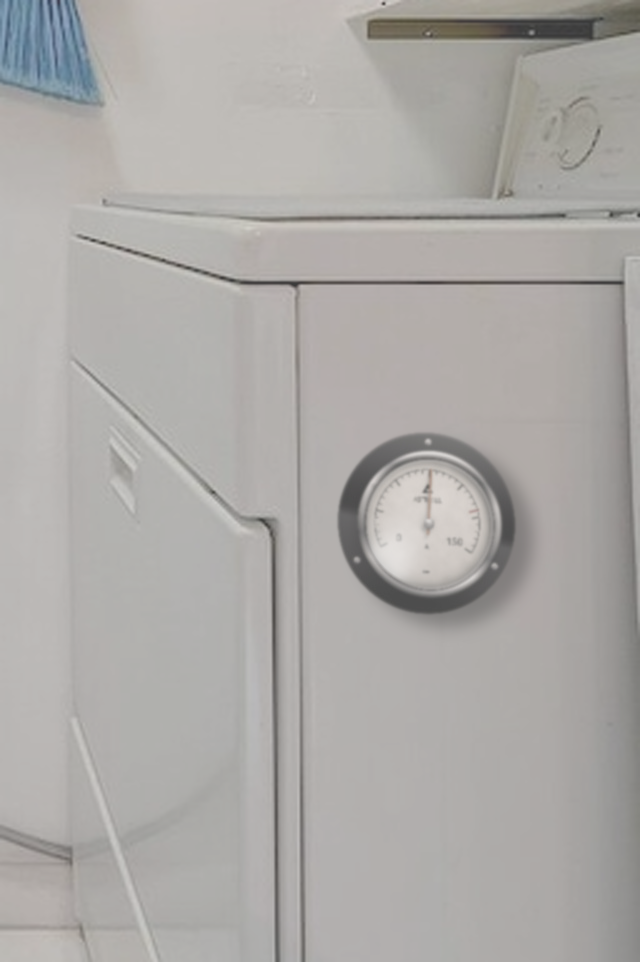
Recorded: 75,A
